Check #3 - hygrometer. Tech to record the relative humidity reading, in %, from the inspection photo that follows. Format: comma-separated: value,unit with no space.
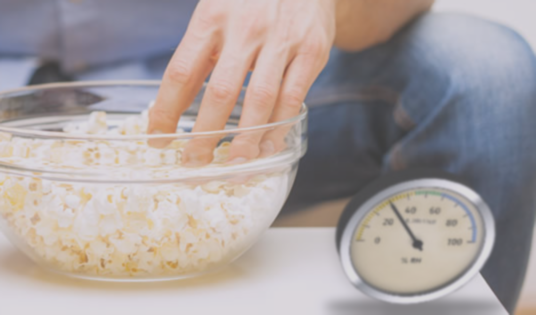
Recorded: 30,%
